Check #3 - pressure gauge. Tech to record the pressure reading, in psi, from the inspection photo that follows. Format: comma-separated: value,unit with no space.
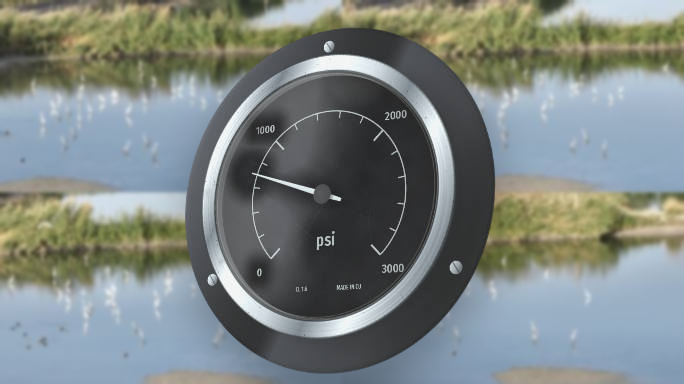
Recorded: 700,psi
